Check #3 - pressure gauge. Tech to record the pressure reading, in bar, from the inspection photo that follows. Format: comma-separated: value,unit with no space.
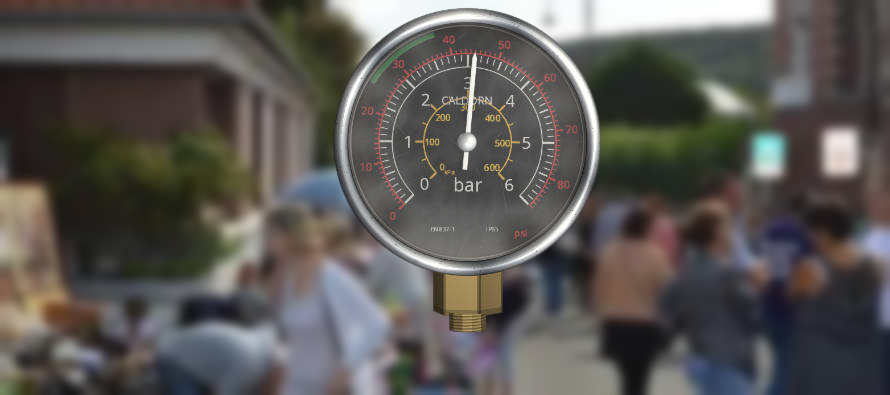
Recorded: 3.1,bar
